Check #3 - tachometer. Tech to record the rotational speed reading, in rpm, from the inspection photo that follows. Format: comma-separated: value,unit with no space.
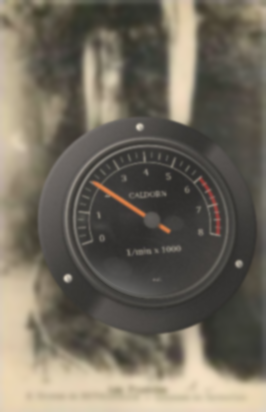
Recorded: 2000,rpm
